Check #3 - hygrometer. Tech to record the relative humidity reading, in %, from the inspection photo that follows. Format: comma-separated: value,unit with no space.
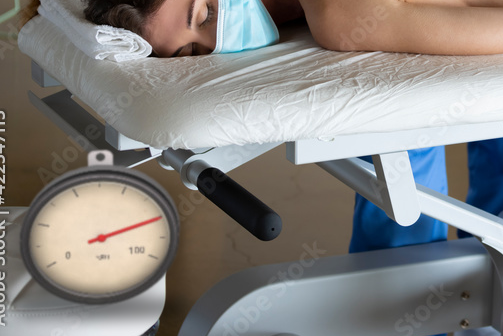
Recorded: 80,%
